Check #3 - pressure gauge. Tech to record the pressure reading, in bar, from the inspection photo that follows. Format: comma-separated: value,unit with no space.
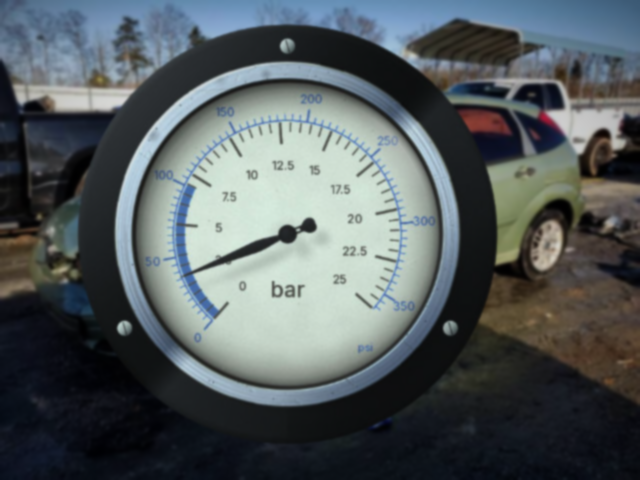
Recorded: 2.5,bar
